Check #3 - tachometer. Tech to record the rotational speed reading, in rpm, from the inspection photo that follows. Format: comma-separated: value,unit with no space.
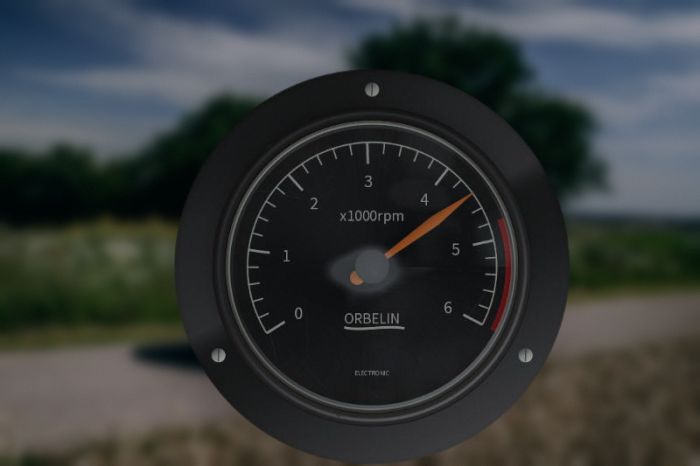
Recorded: 4400,rpm
